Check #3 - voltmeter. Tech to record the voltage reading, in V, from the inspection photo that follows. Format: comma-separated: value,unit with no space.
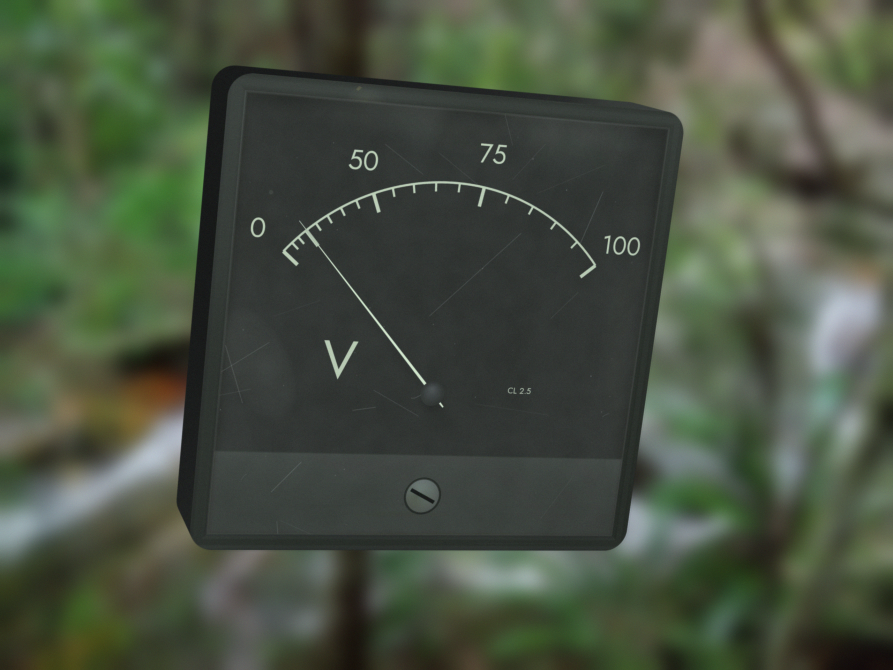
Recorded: 25,V
